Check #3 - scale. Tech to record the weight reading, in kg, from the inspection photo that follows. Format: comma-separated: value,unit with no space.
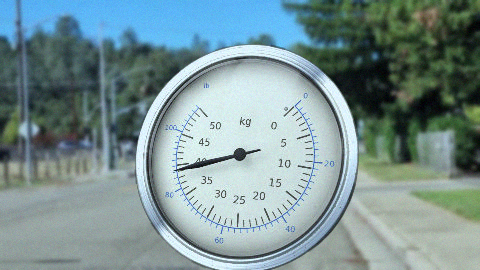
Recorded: 39,kg
